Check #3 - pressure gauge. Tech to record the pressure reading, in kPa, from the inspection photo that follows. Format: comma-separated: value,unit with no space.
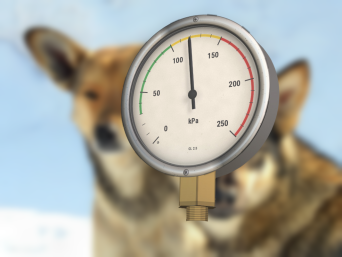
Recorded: 120,kPa
